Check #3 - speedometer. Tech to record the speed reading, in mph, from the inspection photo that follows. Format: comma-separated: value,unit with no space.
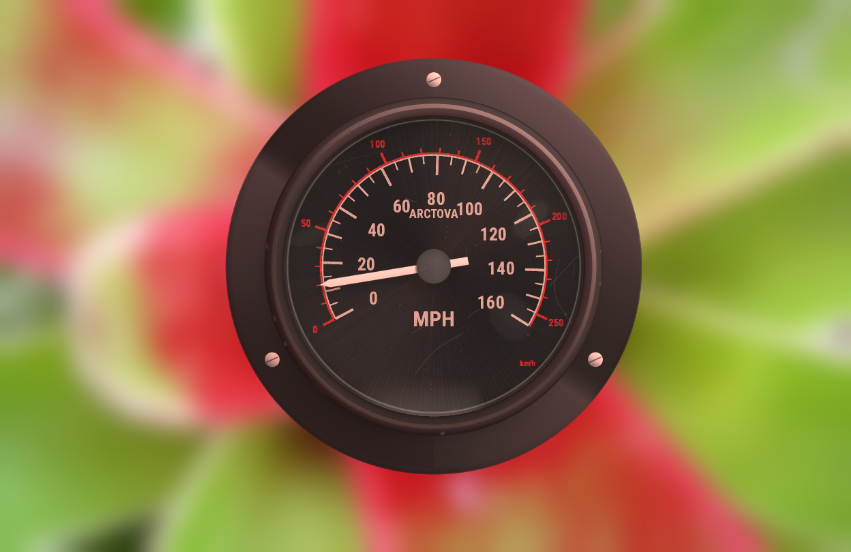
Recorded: 12.5,mph
